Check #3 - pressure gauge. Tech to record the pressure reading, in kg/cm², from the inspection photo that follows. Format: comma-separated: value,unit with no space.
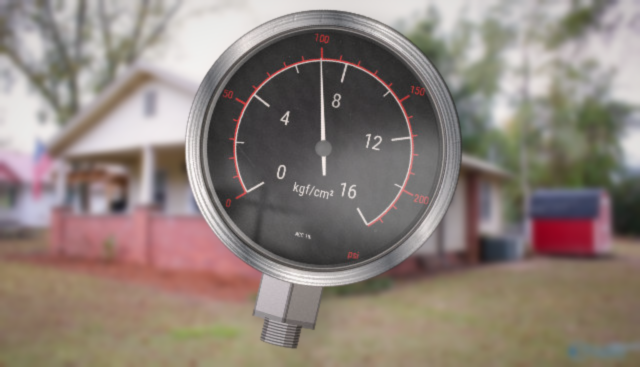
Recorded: 7,kg/cm²
